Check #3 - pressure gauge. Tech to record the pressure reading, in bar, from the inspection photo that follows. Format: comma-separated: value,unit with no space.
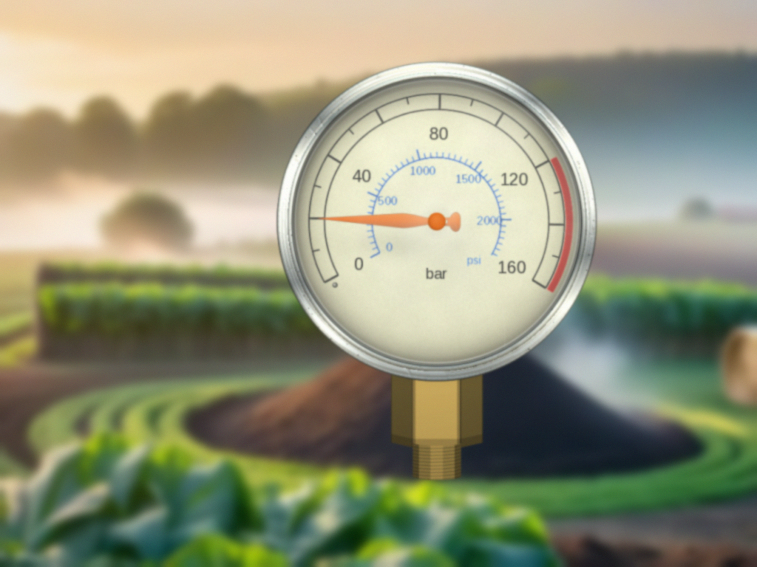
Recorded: 20,bar
